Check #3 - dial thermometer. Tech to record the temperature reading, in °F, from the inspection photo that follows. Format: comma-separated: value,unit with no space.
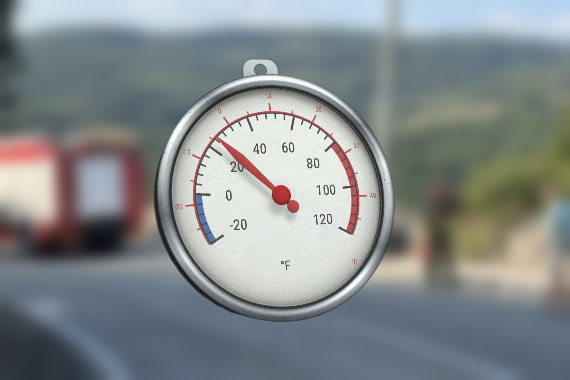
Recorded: 24,°F
